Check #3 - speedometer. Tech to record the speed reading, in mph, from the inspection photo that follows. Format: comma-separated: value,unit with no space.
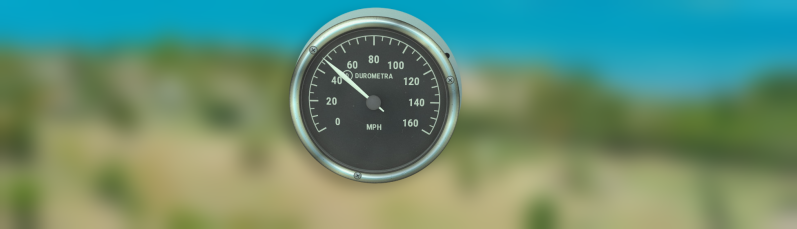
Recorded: 47.5,mph
